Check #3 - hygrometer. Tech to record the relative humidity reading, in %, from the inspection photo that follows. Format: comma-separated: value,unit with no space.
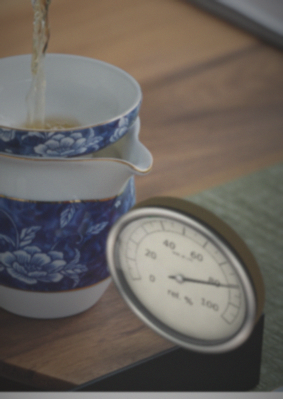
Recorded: 80,%
